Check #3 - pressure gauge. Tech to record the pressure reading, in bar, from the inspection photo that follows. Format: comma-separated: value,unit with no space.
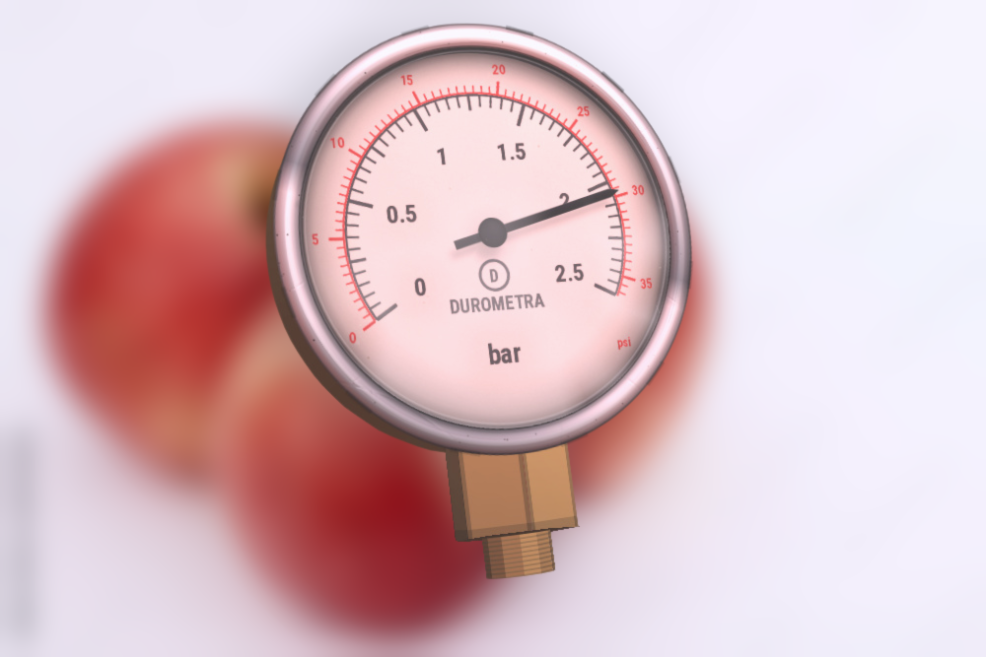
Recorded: 2.05,bar
